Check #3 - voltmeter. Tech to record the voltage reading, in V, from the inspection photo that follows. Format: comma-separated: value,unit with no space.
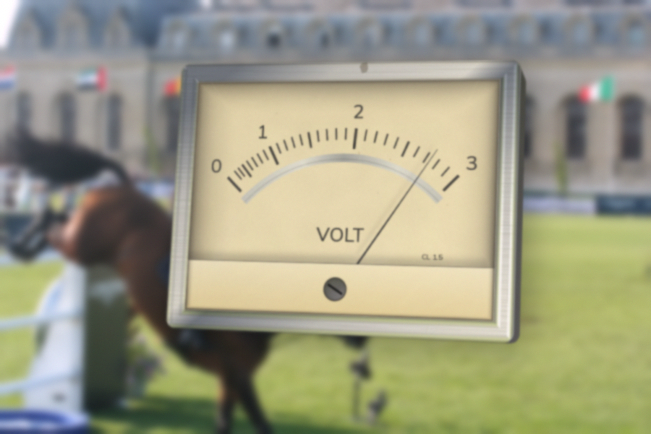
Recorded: 2.75,V
